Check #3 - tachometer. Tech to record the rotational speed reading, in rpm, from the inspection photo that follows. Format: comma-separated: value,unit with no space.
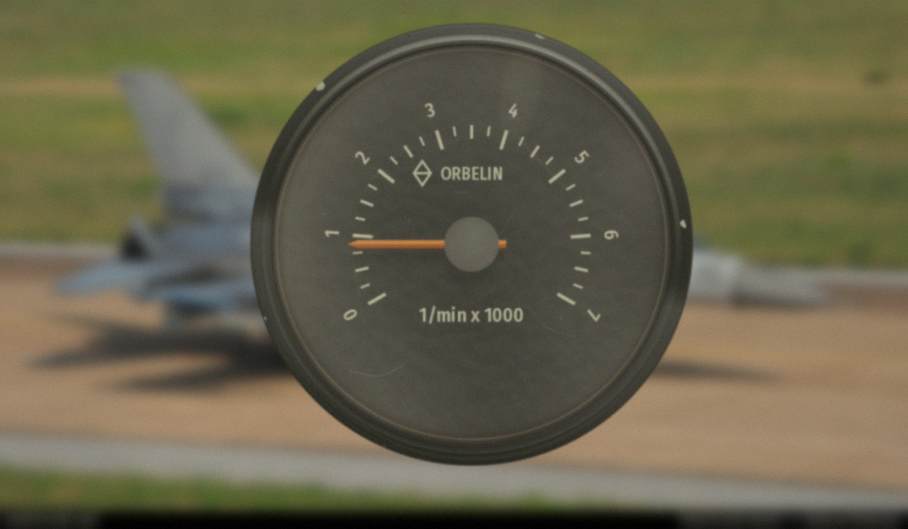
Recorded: 875,rpm
